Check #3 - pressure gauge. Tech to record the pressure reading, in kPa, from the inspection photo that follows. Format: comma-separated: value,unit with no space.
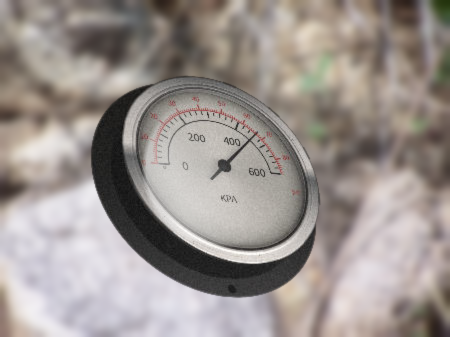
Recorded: 460,kPa
